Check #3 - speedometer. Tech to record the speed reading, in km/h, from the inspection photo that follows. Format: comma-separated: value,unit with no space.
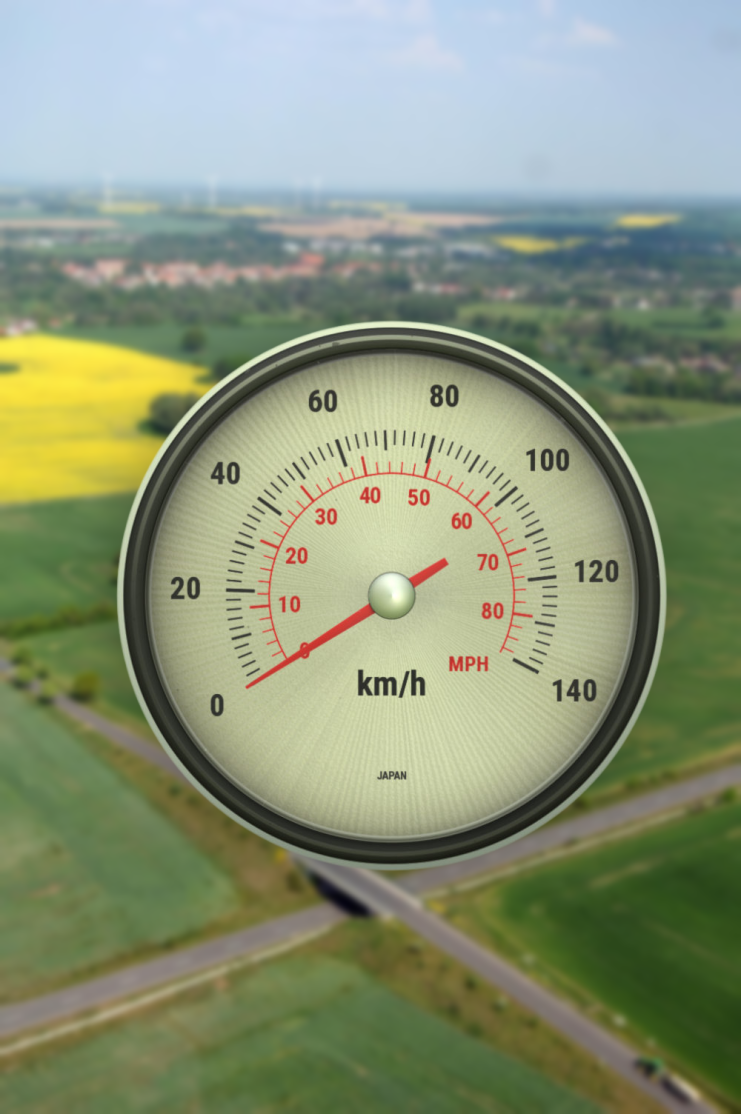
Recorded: 0,km/h
